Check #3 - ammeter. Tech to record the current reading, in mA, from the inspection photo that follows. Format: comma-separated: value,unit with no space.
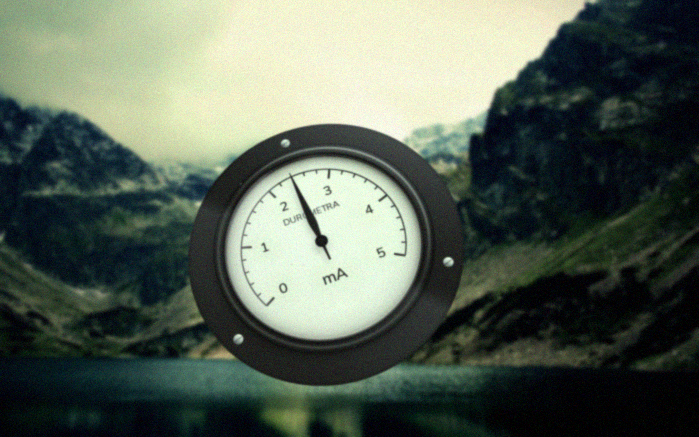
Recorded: 2.4,mA
